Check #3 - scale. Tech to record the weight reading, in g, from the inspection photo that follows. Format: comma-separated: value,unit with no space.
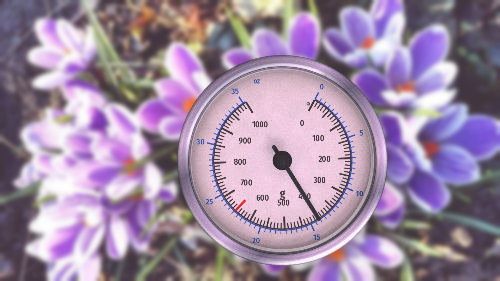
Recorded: 400,g
